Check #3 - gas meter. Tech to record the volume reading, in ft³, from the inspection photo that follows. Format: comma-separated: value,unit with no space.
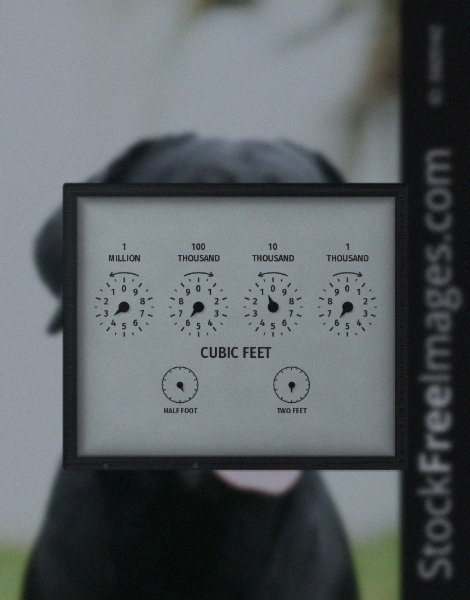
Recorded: 360600,ft³
